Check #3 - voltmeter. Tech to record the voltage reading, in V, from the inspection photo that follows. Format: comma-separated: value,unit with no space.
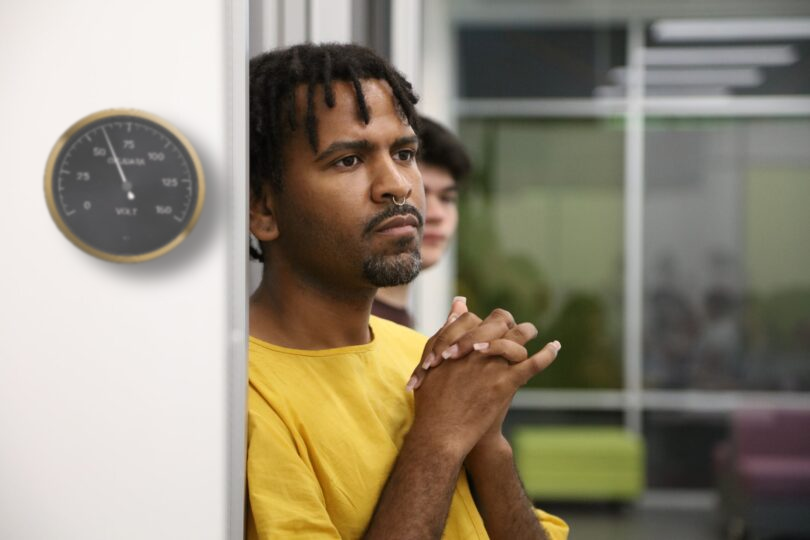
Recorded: 60,V
